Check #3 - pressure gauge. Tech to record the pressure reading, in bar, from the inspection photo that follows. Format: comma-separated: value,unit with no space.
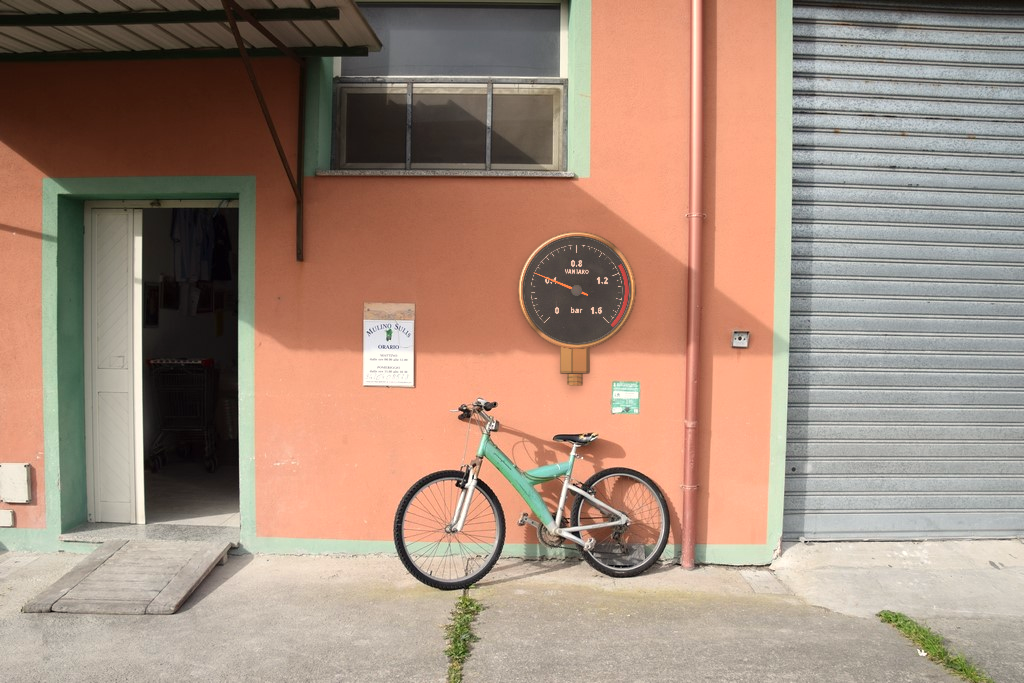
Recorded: 0.4,bar
